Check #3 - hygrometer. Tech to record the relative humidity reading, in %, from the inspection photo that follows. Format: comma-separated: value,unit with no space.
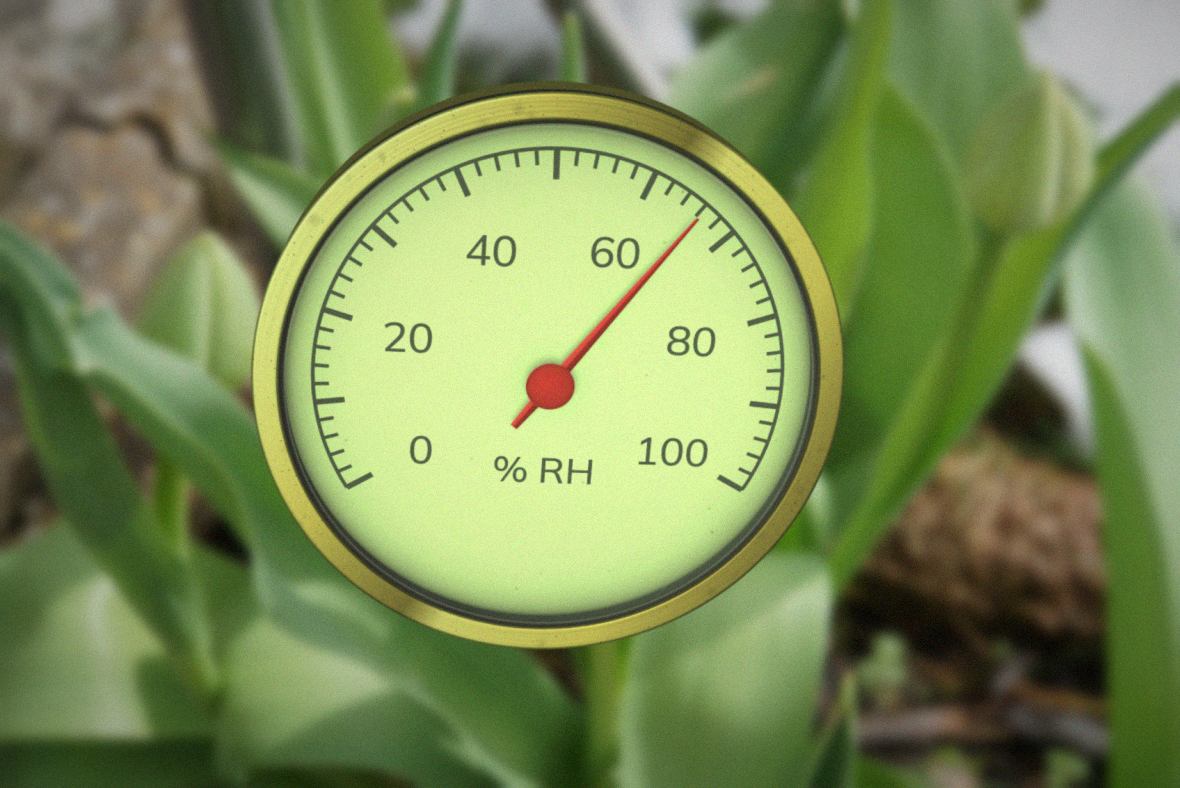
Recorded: 66,%
